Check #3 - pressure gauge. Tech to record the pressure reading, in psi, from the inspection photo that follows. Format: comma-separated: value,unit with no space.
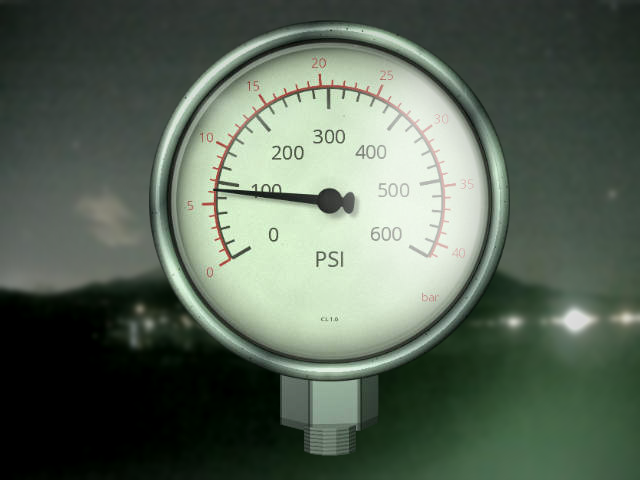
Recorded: 90,psi
